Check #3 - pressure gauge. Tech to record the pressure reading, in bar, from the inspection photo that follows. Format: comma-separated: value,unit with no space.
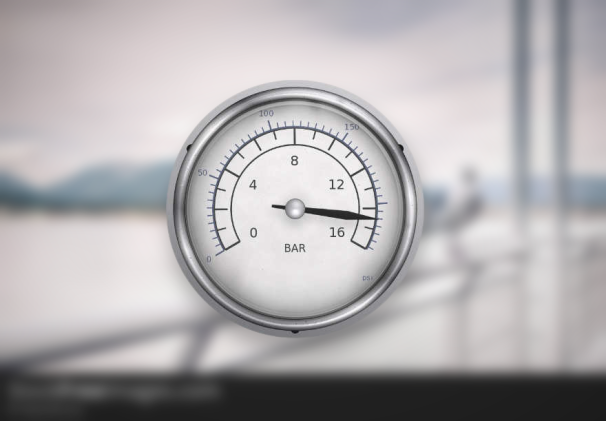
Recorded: 14.5,bar
